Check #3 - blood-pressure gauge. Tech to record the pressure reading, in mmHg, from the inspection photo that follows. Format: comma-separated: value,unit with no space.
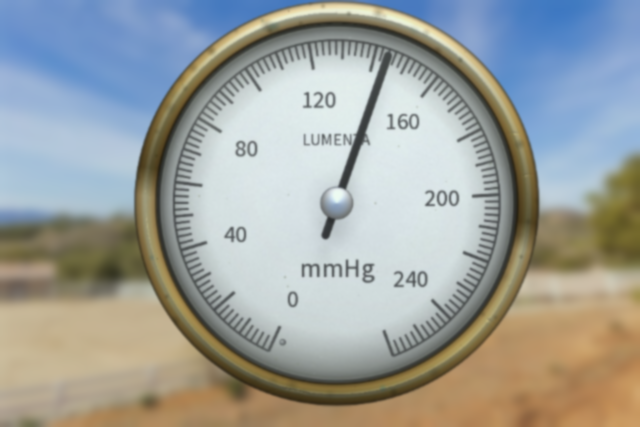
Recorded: 144,mmHg
